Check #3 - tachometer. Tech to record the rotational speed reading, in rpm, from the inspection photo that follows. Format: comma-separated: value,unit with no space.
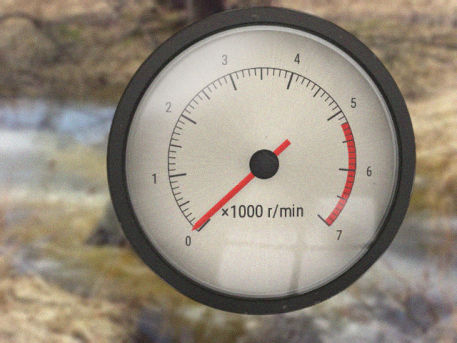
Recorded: 100,rpm
